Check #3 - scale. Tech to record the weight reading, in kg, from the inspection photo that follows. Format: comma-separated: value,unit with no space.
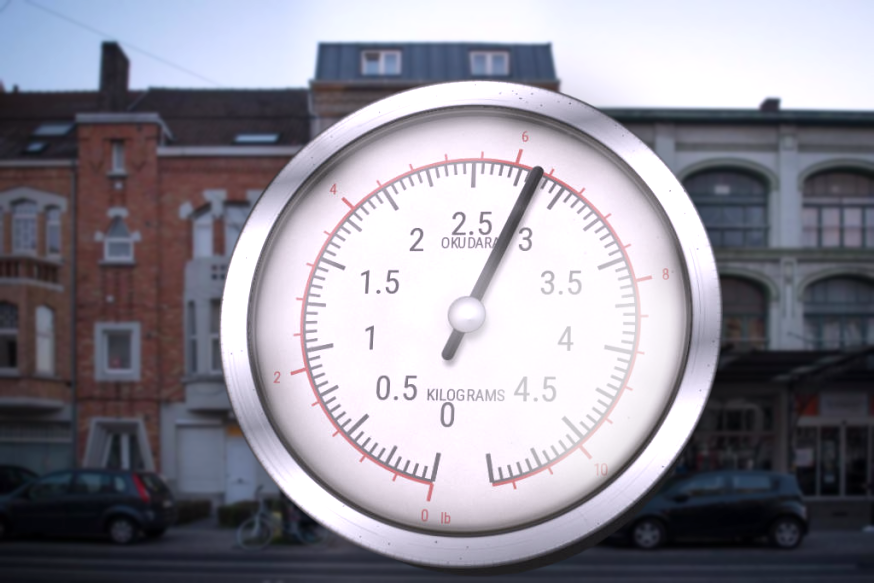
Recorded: 2.85,kg
